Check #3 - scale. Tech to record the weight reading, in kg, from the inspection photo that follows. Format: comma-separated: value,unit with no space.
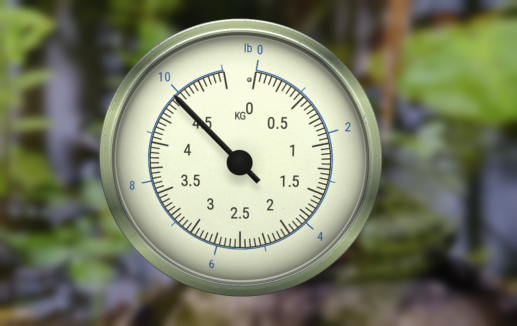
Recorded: 4.5,kg
